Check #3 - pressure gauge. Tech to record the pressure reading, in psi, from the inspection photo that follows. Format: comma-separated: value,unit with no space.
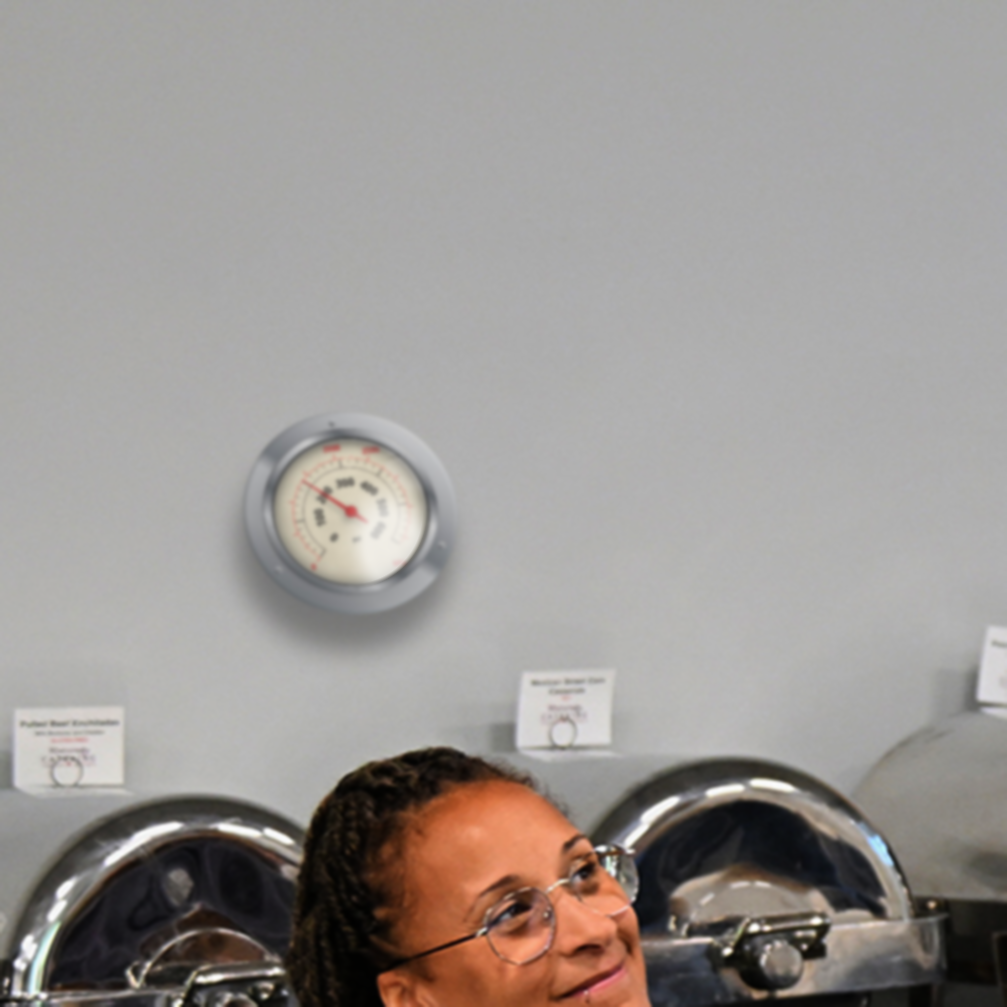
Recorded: 200,psi
